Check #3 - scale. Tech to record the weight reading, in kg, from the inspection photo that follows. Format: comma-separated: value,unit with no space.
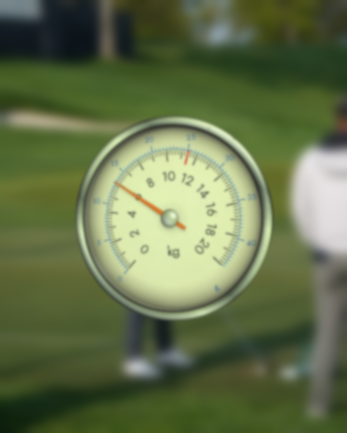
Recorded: 6,kg
